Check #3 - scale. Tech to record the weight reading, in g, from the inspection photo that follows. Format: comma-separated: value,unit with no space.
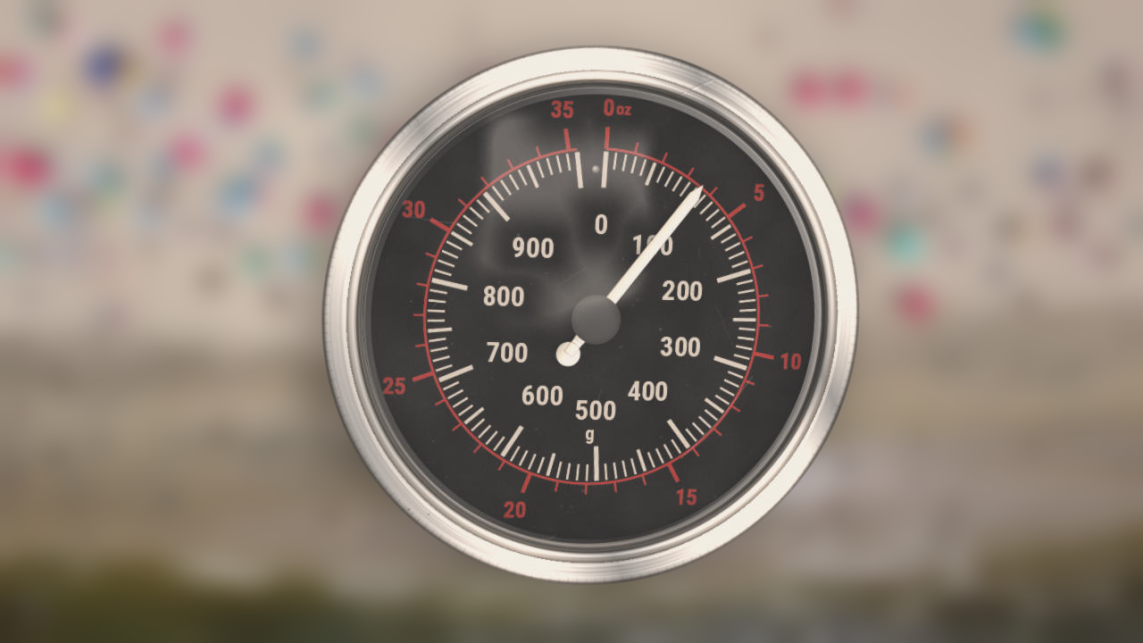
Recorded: 100,g
